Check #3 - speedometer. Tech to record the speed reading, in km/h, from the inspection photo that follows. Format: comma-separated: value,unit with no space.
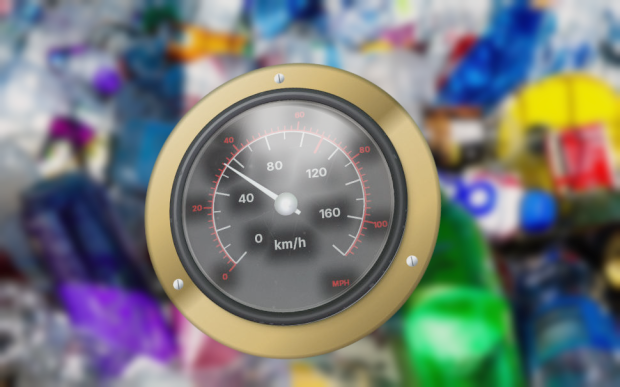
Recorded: 55,km/h
